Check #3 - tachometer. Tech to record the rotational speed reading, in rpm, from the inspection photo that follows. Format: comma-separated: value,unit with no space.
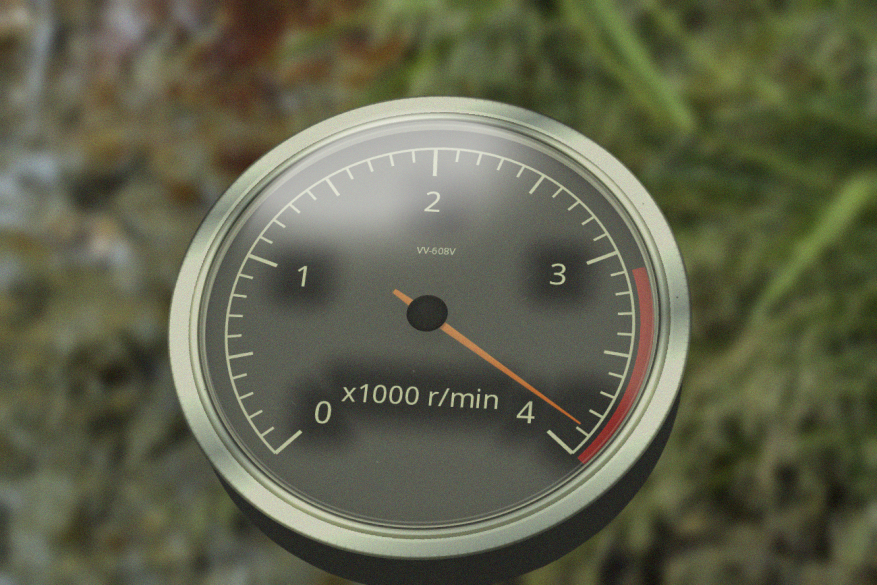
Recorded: 3900,rpm
